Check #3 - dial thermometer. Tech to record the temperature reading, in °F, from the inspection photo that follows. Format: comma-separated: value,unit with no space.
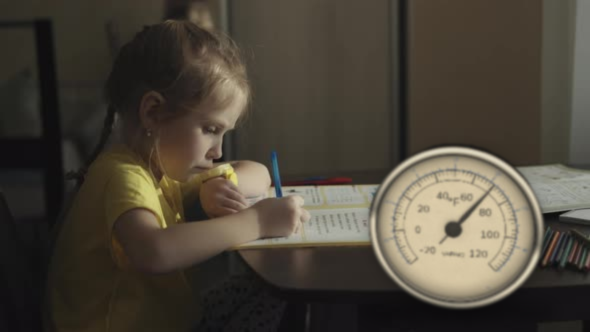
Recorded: 70,°F
